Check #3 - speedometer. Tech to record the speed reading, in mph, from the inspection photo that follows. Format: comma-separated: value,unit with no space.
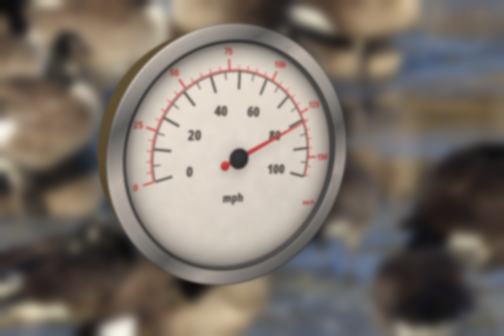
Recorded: 80,mph
